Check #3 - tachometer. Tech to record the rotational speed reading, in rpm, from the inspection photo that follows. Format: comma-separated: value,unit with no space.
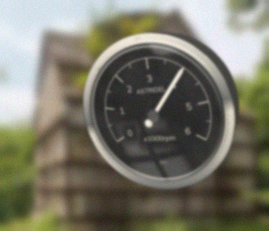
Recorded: 4000,rpm
